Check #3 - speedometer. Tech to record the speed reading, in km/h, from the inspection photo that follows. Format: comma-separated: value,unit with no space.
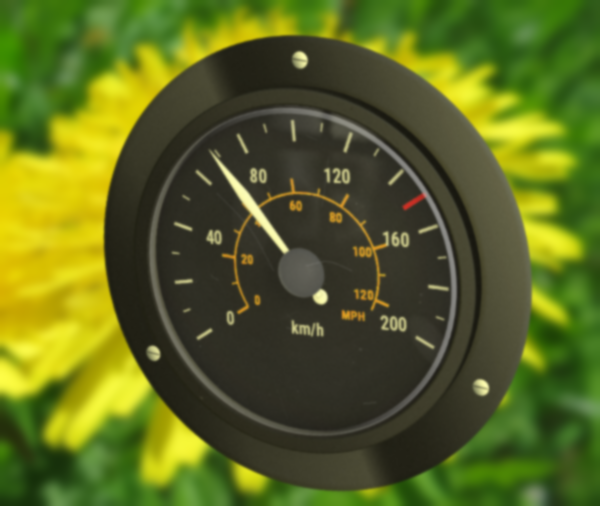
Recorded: 70,km/h
